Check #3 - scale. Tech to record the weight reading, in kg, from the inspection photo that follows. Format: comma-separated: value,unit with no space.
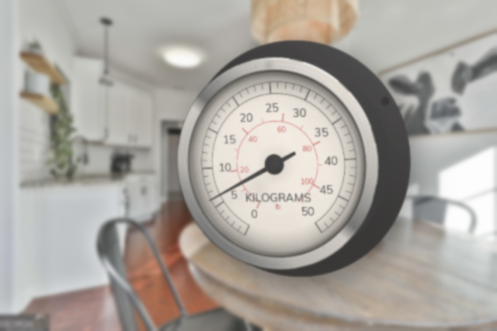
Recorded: 6,kg
